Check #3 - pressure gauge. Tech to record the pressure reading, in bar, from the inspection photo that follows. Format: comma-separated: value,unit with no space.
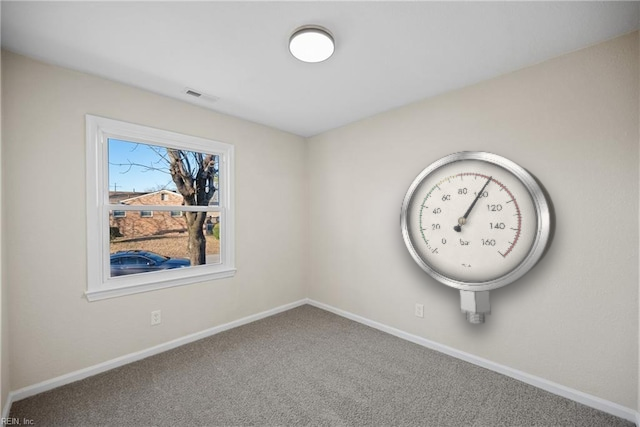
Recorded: 100,bar
